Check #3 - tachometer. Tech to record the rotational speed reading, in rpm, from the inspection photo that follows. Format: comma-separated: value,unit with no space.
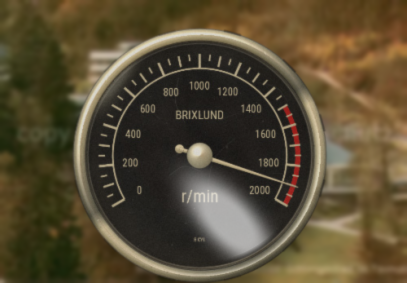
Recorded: 1900,rpm
